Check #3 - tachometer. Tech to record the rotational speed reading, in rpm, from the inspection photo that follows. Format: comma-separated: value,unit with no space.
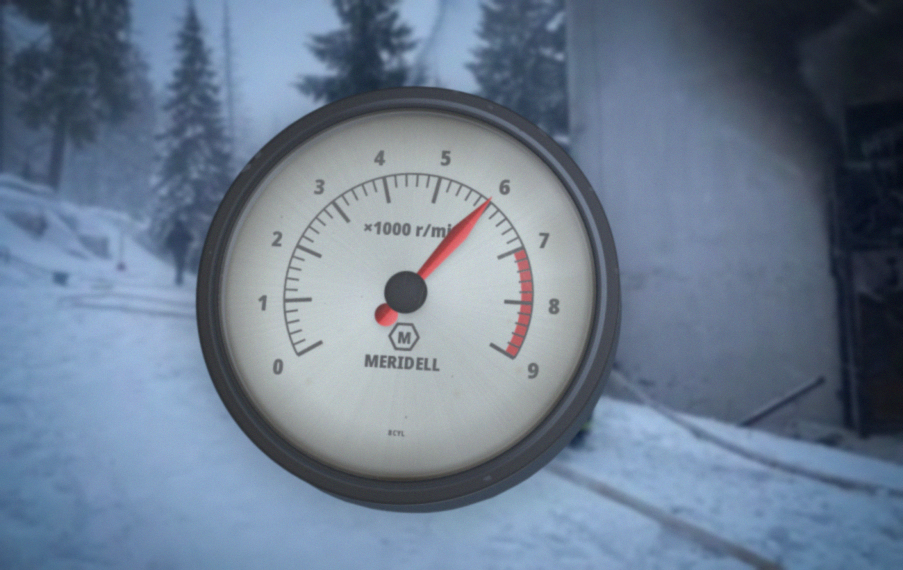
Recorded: 6000,rpm
